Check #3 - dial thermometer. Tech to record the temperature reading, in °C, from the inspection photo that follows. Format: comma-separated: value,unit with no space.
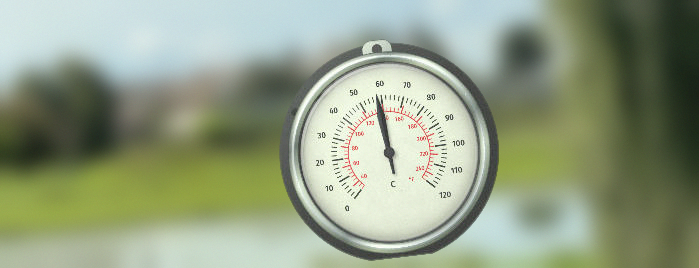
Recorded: 58,°C
